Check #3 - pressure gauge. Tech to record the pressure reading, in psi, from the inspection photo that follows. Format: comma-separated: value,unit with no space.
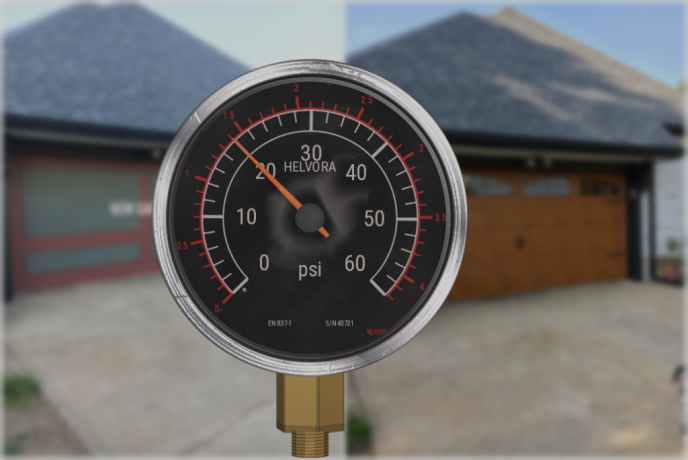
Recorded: 20,psi
